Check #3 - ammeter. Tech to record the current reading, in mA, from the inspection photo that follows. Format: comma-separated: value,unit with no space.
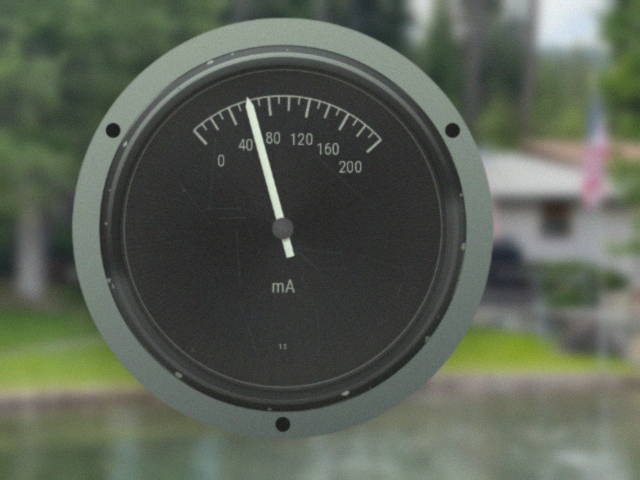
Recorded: 60,mA
